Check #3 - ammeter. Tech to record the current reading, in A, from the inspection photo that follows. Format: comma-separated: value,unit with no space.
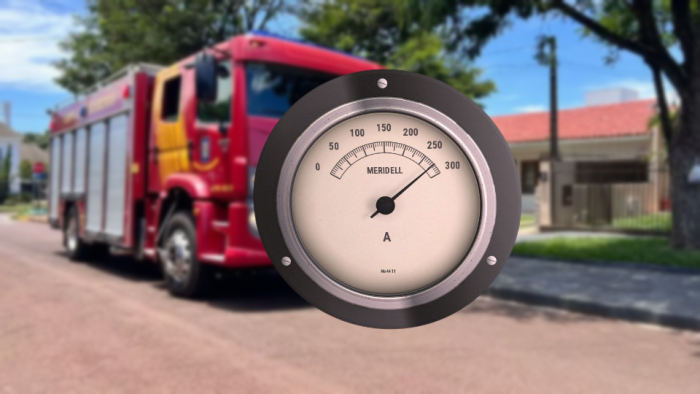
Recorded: 275,A
